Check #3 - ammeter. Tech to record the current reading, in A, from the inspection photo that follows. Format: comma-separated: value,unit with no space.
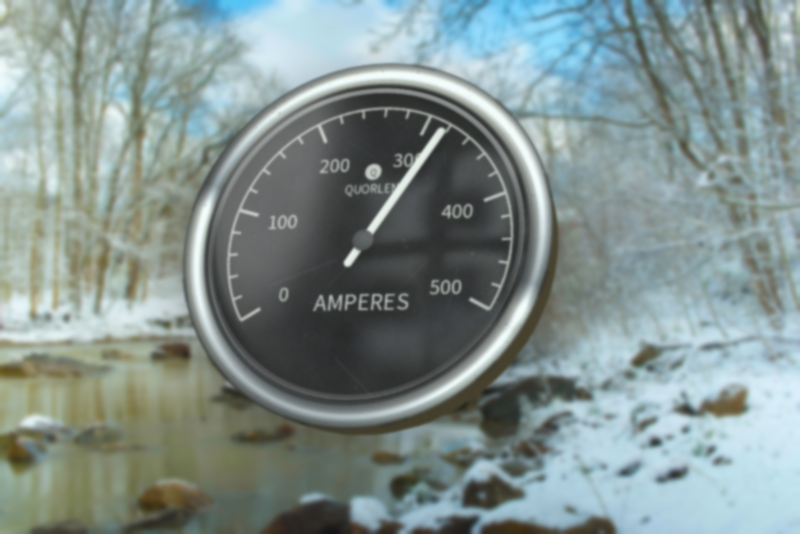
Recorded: 320,A
